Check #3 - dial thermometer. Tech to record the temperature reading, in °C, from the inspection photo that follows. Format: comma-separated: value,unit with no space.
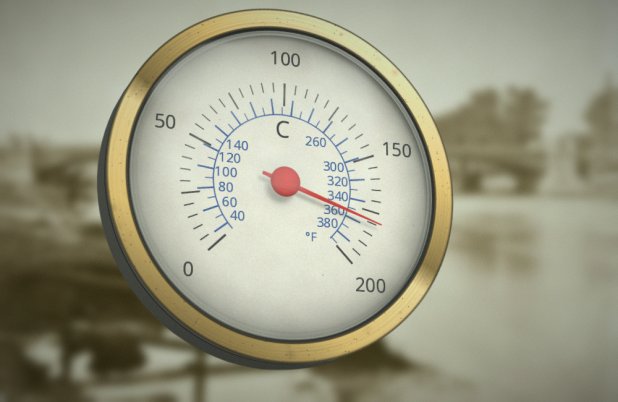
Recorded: 180,°C
